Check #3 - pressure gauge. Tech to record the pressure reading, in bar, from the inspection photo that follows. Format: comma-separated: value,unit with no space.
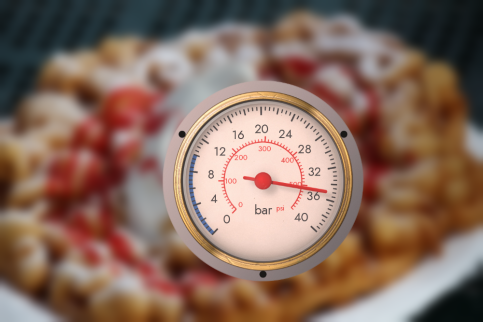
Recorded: 35,bar
